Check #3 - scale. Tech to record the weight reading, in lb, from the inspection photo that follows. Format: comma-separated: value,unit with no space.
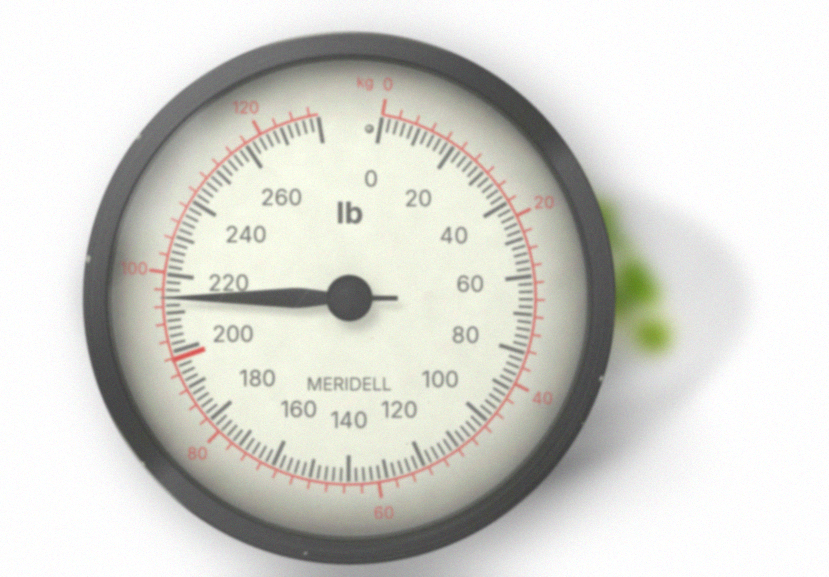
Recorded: 214,lb
